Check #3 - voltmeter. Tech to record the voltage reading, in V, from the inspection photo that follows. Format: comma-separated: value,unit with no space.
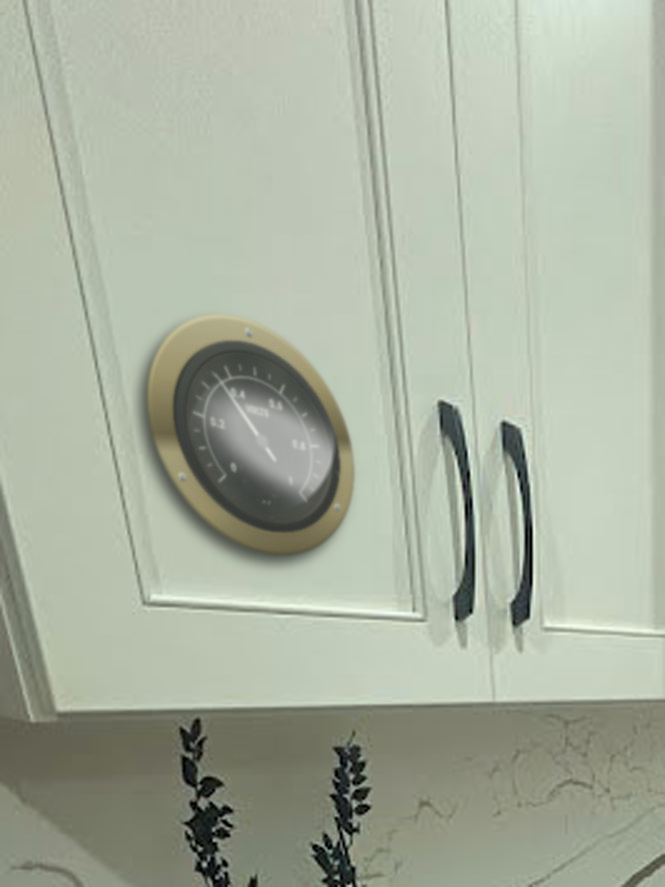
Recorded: 0.35,V
